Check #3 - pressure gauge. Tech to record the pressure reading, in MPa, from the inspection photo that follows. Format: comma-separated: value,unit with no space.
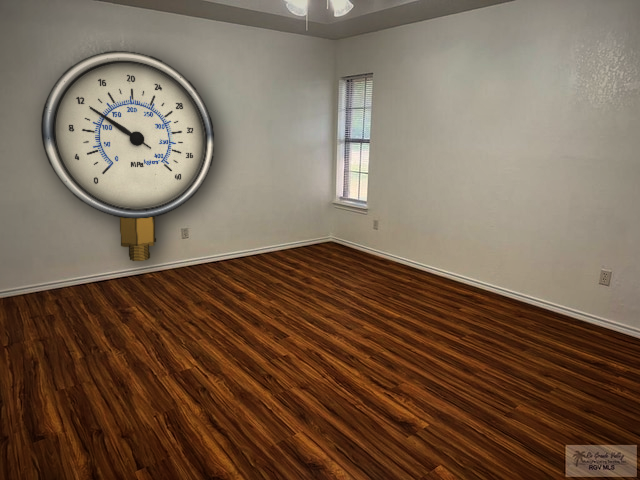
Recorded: 12,MPa
